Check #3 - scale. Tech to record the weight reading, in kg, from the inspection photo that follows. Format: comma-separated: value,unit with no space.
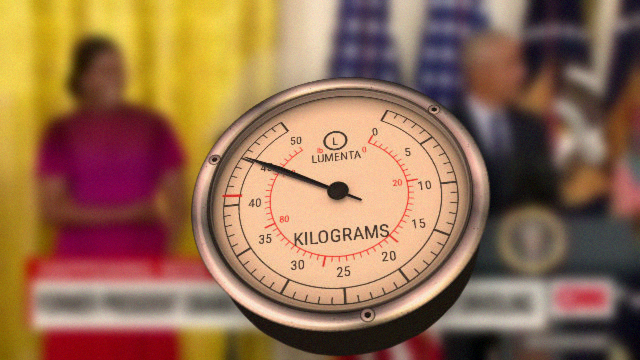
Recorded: 45,kg
